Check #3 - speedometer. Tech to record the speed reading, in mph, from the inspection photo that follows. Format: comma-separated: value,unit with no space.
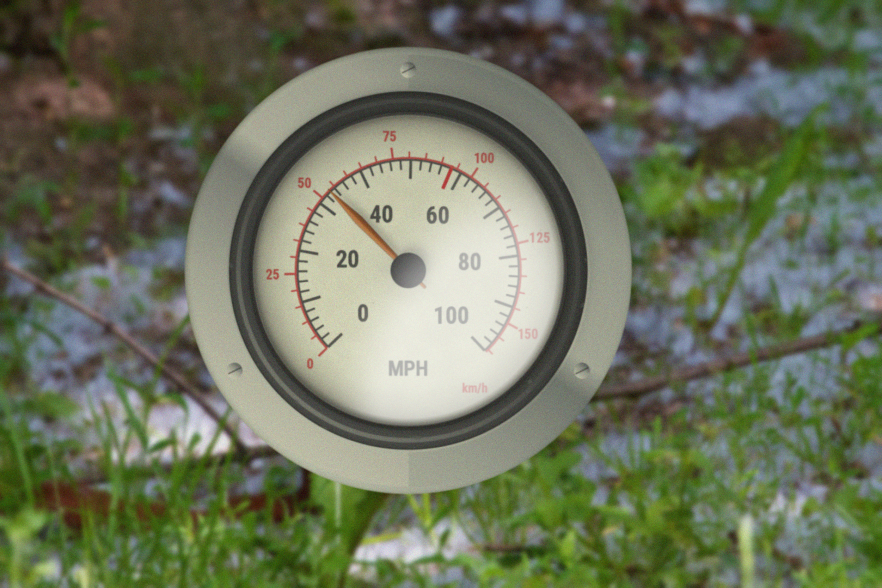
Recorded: 33,mph
